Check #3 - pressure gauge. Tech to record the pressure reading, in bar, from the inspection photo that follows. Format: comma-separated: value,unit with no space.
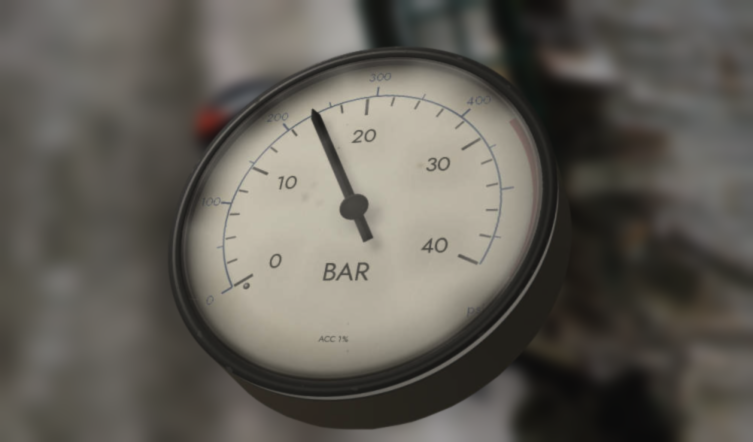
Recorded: 16,bar
